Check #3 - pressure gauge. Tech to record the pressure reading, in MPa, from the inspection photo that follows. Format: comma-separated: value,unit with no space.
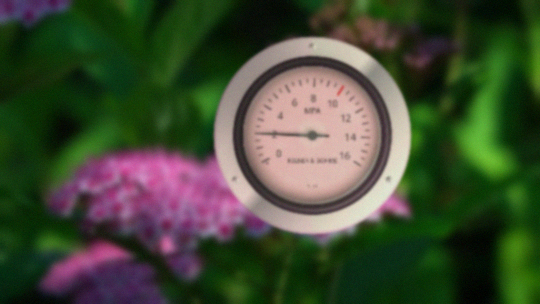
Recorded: 2,MPa
